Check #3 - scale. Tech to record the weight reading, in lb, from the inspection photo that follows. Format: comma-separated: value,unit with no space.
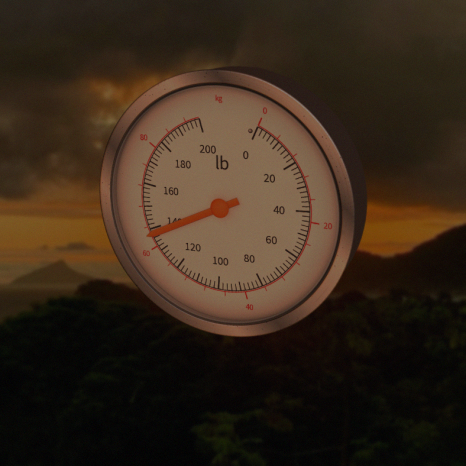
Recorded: 138,lb
